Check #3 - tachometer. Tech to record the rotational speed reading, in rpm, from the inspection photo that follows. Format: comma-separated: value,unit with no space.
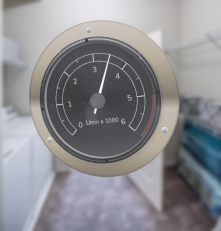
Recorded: 3500,rpm
